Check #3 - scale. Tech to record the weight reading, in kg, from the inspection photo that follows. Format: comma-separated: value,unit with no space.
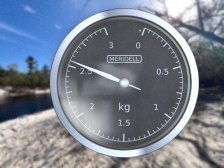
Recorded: 2.55,kg
